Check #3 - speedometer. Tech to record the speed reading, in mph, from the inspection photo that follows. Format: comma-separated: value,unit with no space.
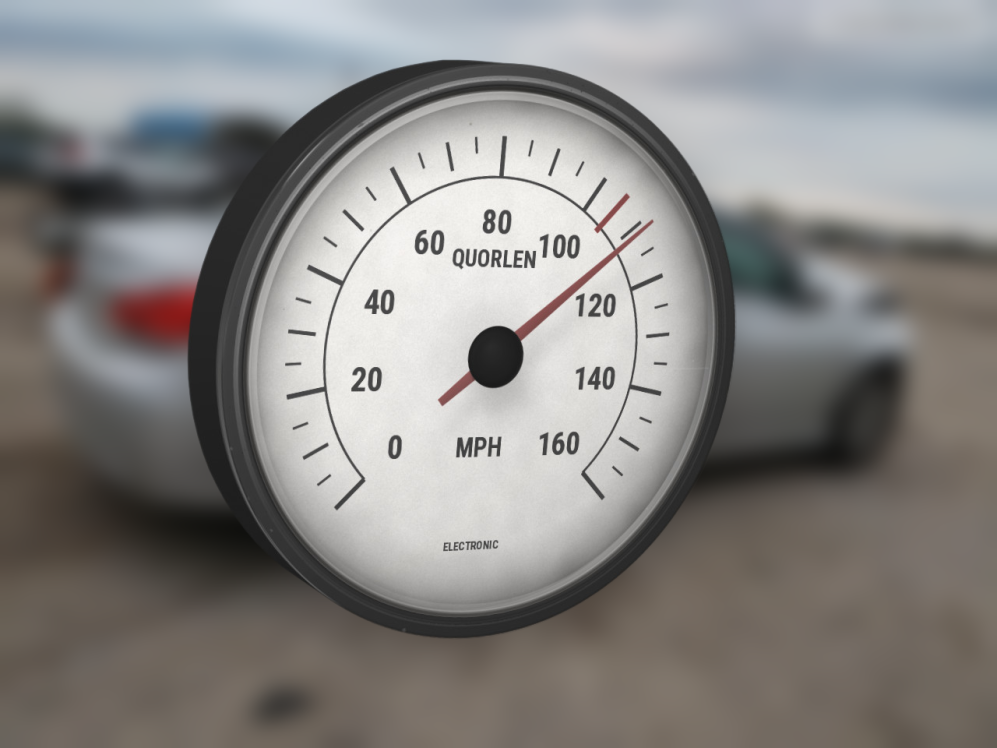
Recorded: 110,mph
